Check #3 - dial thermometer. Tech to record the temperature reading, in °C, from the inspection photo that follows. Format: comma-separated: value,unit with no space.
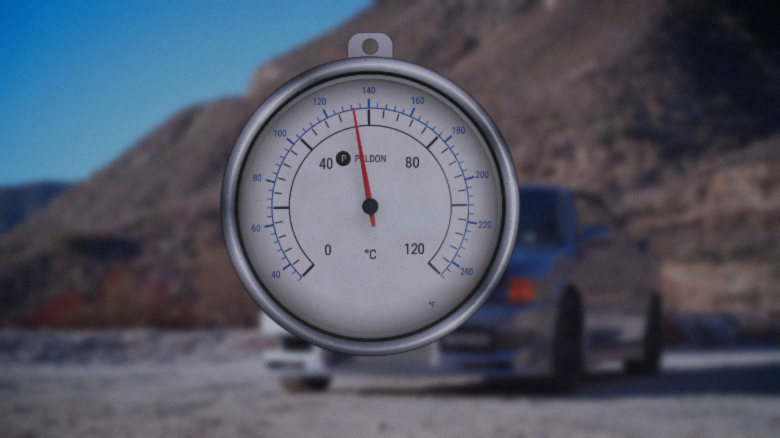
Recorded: 56,°C
